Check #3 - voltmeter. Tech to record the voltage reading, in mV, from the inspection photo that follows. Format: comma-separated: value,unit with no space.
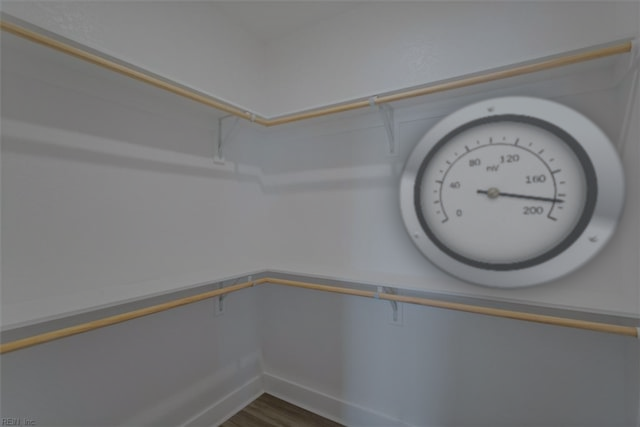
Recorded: 185,mV
